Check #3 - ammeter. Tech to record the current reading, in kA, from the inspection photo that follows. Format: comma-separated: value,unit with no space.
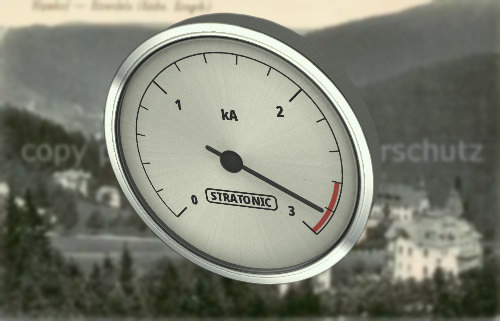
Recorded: 2.8,kA
